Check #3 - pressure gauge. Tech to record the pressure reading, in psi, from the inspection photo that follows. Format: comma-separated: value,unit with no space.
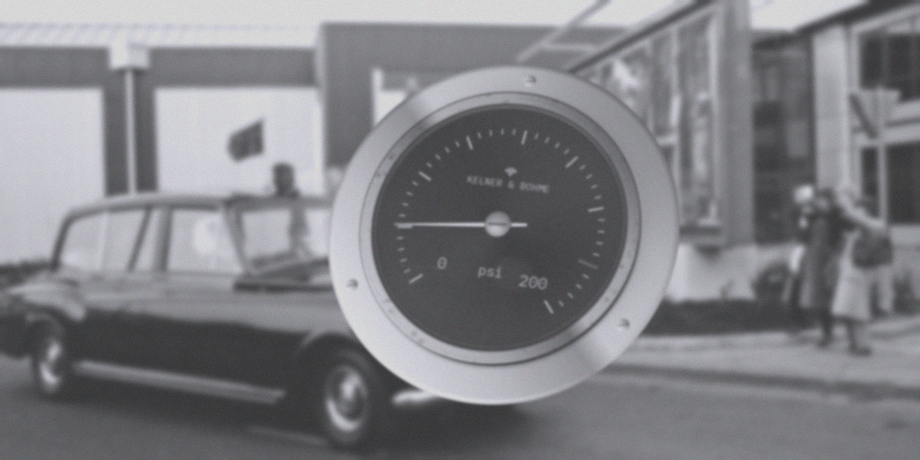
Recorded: 25,psi
